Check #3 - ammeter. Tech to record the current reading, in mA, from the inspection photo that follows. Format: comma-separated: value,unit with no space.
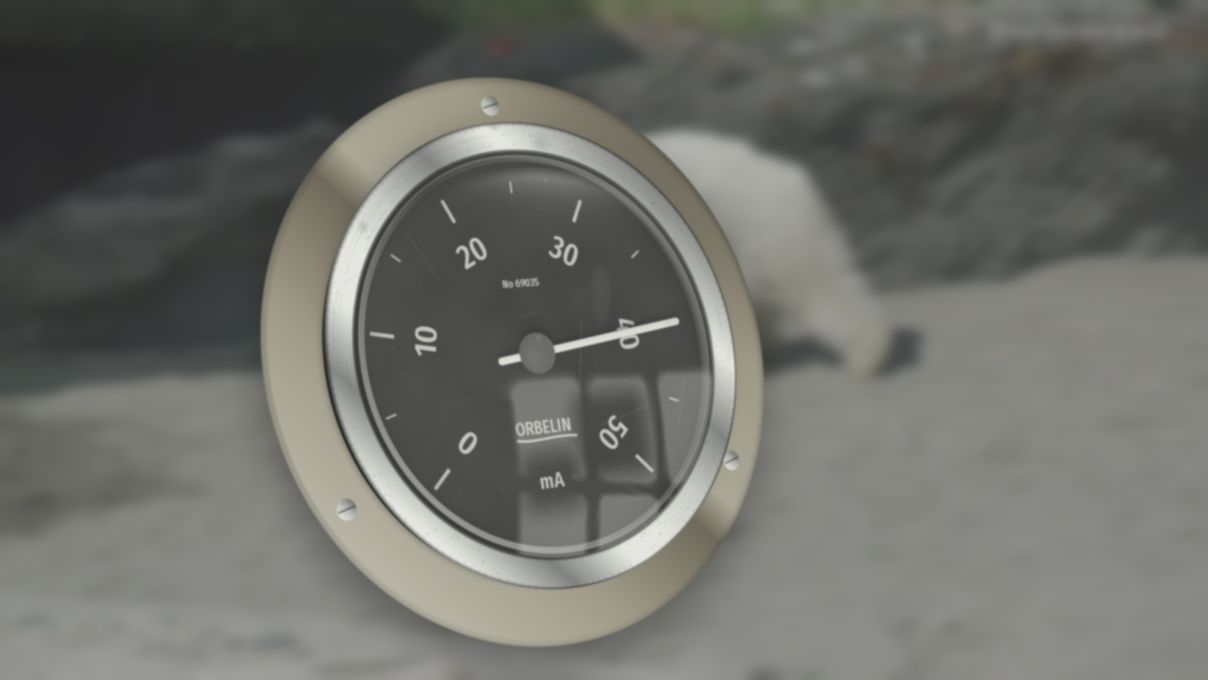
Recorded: 40,mA
